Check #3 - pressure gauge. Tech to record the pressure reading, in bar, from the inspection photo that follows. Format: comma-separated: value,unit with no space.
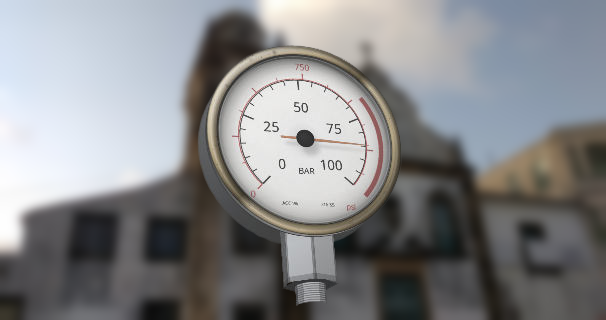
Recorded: 85,bar
